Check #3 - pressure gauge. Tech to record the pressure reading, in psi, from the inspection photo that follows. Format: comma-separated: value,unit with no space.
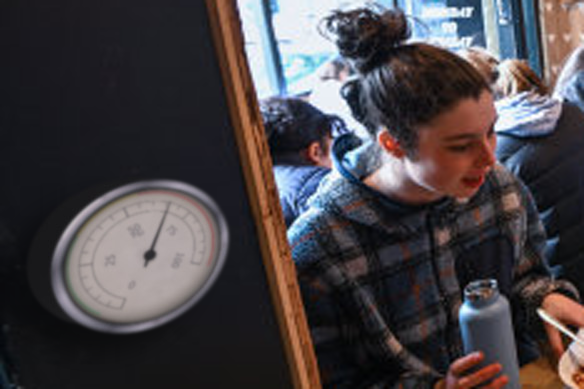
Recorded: 65,psi
